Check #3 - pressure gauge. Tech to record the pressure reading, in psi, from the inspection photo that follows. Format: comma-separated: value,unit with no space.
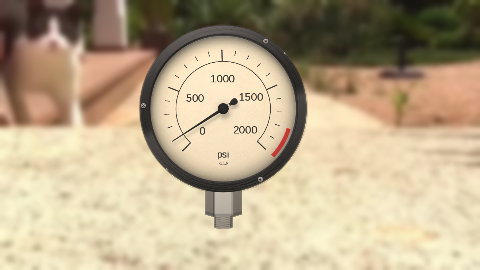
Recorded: 100,psi
